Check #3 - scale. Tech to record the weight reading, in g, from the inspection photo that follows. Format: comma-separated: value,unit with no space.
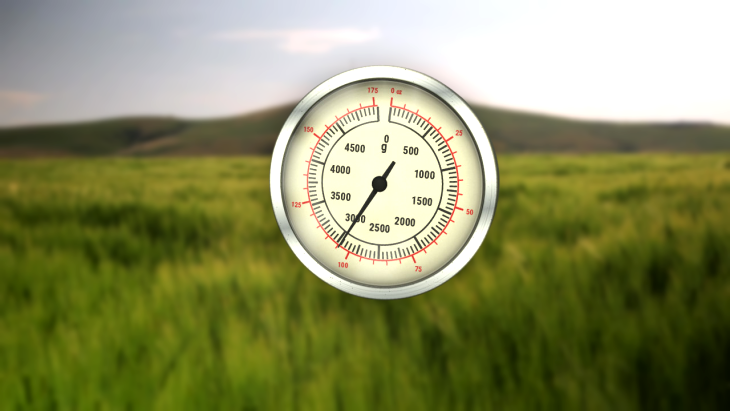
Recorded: 2950,g
